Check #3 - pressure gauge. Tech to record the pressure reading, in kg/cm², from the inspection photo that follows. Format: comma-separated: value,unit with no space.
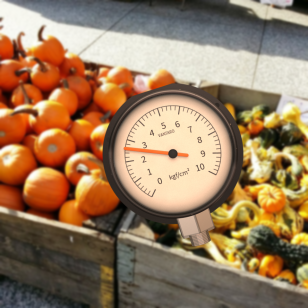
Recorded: 2.6,kg/cm²
